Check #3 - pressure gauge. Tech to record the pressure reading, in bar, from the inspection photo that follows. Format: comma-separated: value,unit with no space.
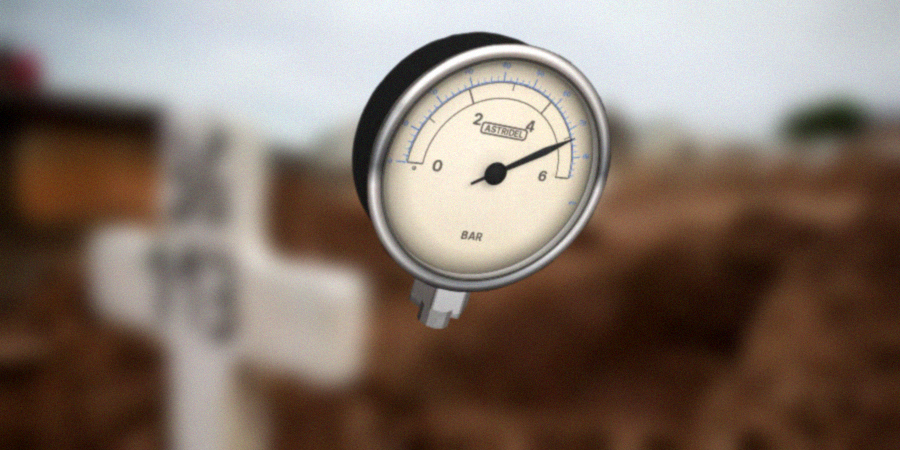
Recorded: 5,bar
